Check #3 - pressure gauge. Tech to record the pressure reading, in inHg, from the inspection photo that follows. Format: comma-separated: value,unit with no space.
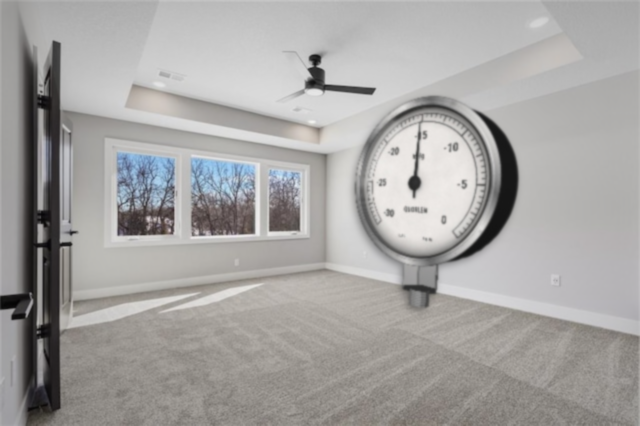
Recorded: -15,inHg
